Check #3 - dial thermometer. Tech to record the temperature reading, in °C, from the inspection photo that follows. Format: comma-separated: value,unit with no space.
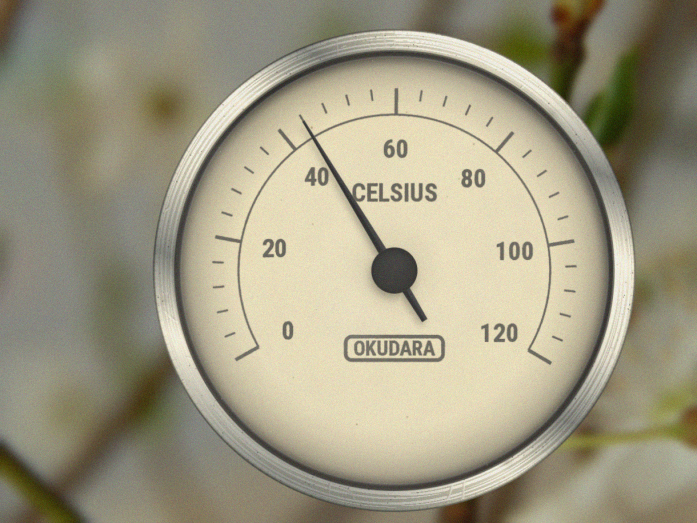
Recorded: 44,°C
